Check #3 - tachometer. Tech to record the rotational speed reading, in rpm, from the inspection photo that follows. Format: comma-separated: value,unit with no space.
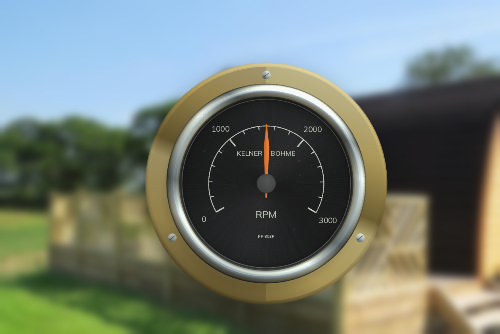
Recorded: 1500,rpm
